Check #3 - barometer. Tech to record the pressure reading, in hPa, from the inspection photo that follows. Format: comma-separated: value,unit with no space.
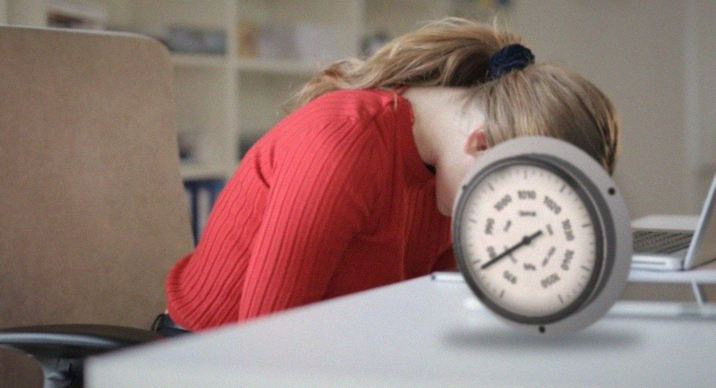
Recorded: 978,hPa
